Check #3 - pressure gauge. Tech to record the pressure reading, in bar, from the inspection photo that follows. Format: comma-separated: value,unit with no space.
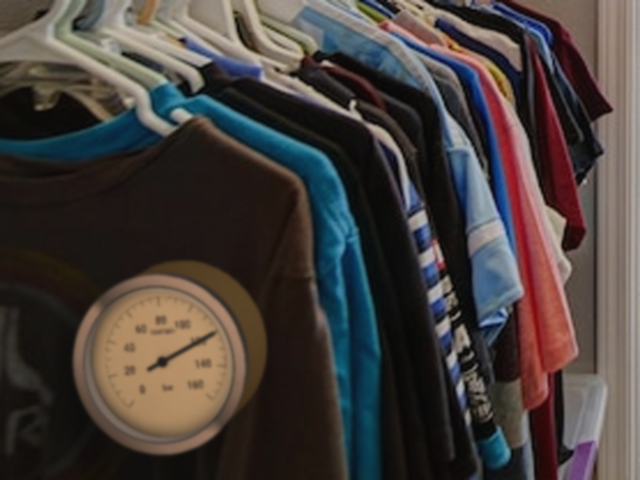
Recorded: 120,bar
